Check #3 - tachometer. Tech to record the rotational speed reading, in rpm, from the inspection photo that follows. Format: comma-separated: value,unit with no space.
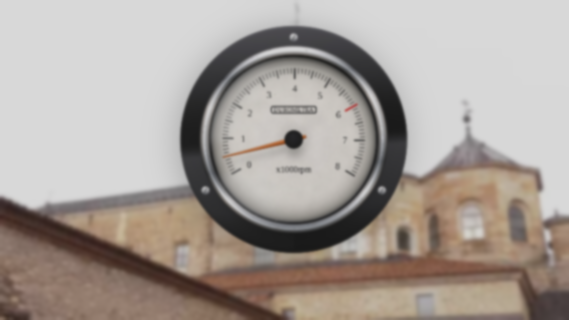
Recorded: 500,rpm
